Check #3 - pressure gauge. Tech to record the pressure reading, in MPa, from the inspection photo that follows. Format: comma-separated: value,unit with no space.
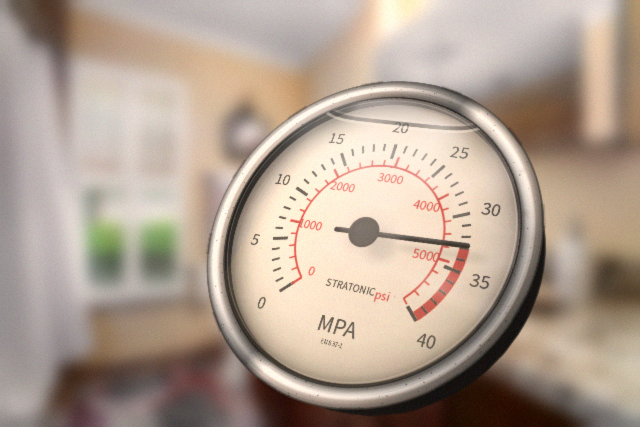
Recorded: 33,MPa
